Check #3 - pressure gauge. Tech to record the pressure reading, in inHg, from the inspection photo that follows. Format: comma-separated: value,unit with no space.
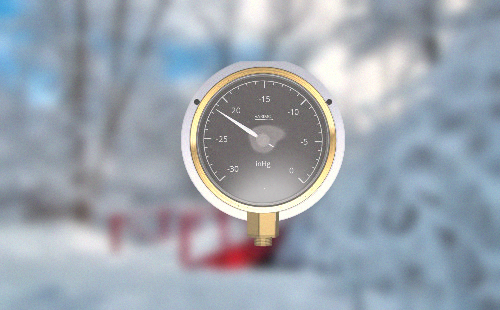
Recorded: -21.5,inHg
